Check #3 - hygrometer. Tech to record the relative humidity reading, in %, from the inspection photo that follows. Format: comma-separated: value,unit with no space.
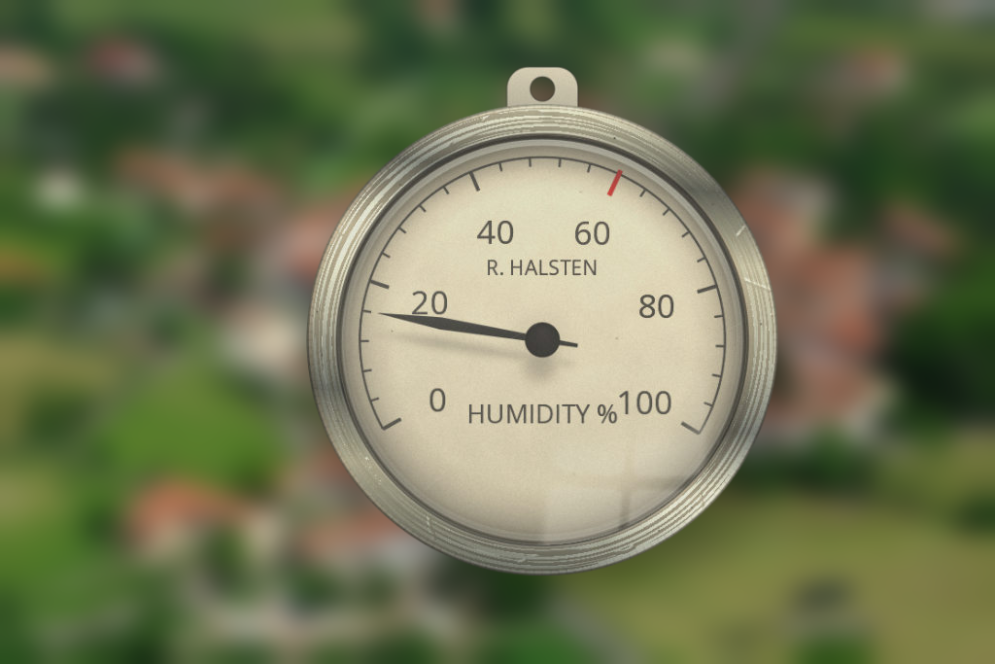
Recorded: 16,%
